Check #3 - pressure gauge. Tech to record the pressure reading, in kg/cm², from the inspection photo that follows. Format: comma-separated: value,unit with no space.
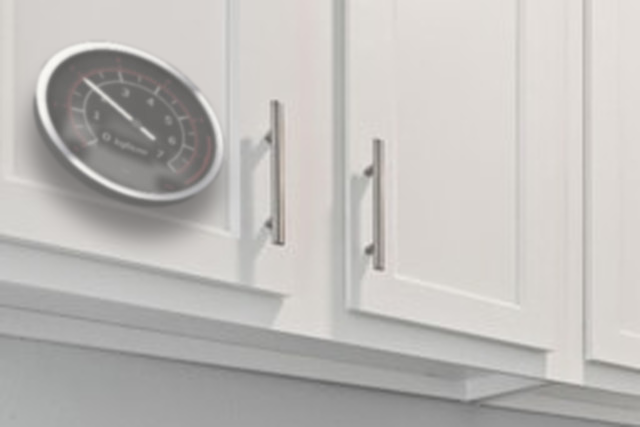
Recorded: 2,kg/cm²
